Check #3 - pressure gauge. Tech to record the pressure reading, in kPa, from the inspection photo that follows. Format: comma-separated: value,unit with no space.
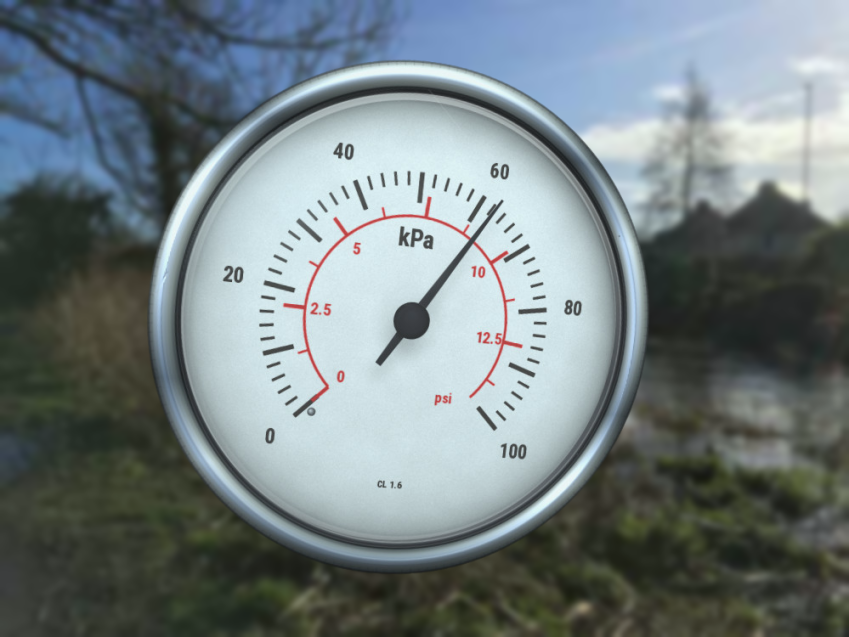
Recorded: 62,kPa
